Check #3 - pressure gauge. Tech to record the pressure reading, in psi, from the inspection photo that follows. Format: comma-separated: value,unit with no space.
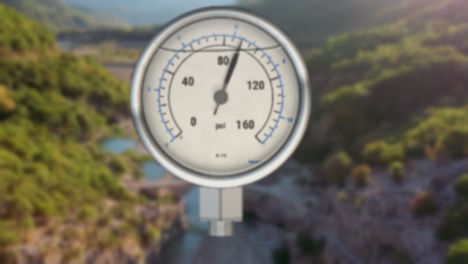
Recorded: 90,psi
